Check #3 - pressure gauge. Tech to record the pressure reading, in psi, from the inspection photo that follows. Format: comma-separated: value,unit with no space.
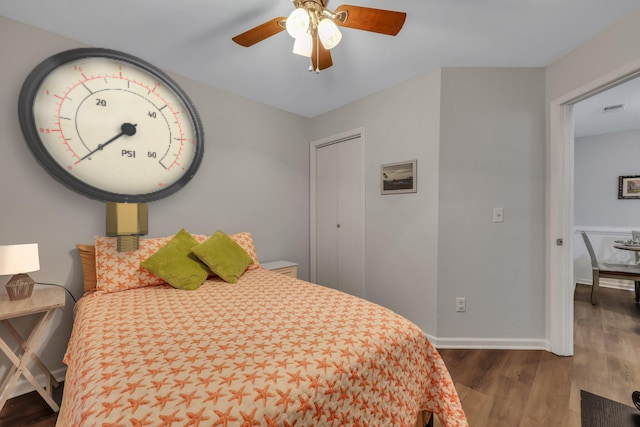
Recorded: 0,psi
